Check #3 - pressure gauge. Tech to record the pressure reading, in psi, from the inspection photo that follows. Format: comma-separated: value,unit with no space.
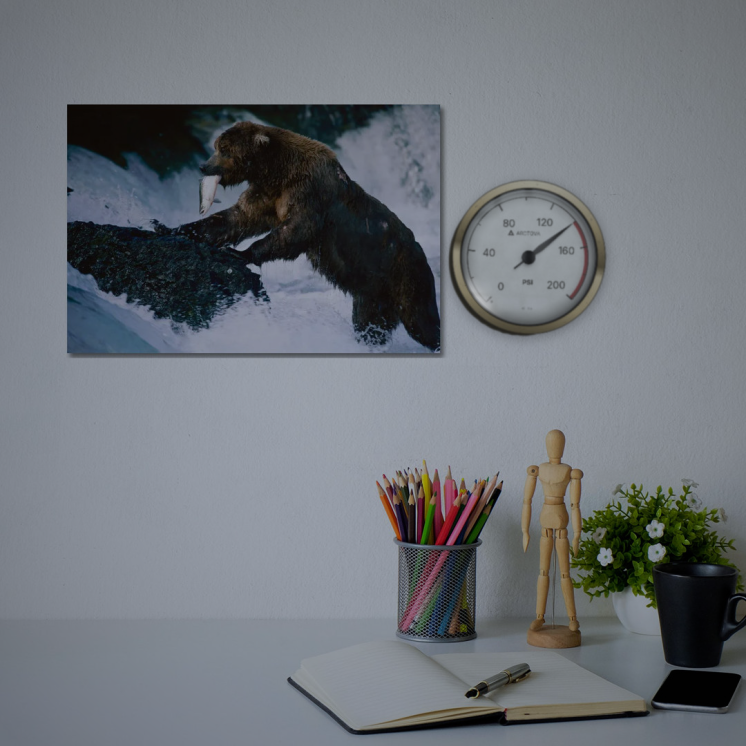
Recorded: 140,psi
